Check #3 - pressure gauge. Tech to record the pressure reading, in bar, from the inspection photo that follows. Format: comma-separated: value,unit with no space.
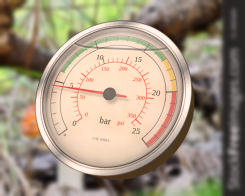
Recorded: 4.5,bar
